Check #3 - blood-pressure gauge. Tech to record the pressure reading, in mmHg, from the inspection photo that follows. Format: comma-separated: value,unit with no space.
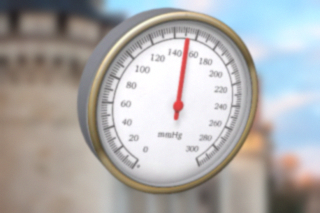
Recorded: 150,mmHg
